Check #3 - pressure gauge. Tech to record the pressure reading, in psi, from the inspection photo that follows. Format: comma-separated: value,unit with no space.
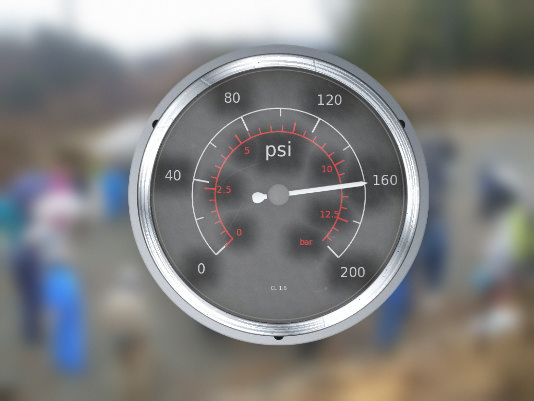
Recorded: 160,psi
